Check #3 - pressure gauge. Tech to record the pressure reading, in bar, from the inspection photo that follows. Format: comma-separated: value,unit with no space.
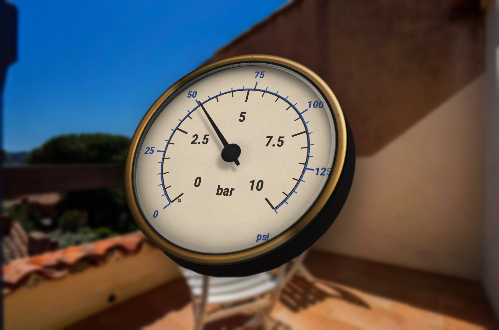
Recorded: 3.5,bar
